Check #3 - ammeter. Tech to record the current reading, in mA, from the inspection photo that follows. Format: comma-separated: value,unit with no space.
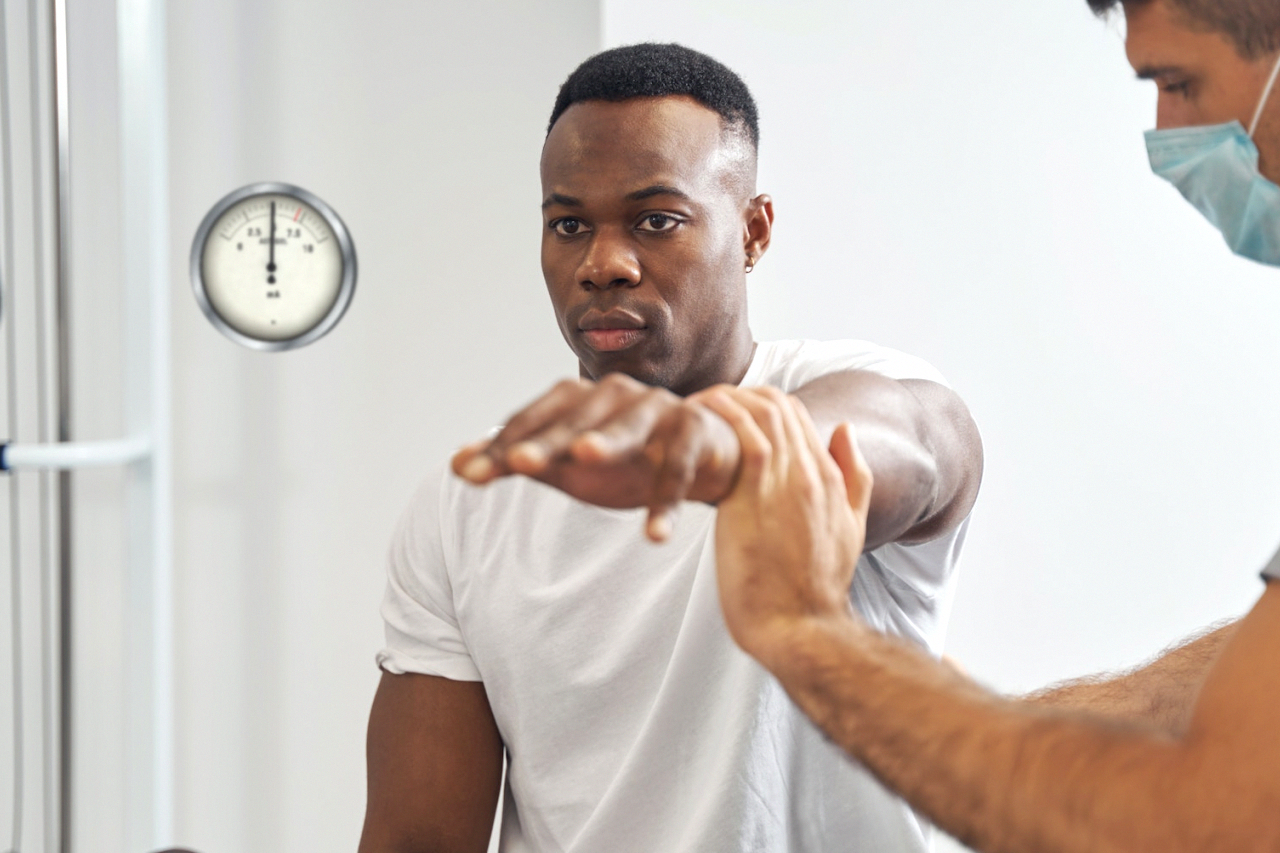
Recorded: 5,mA
